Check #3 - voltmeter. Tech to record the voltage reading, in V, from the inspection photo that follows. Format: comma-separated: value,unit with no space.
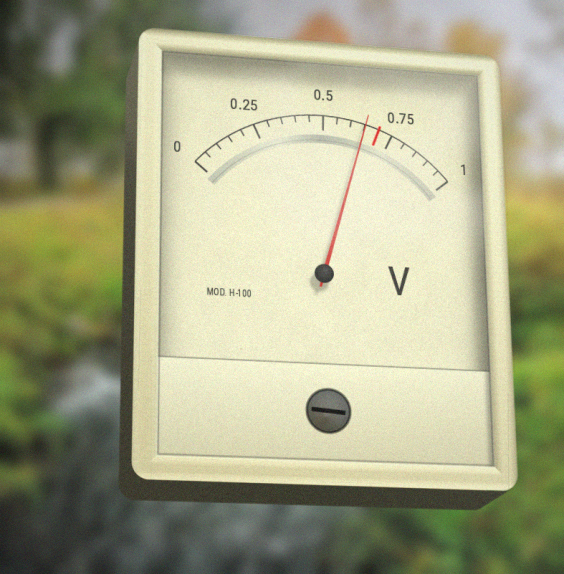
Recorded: 0.65,V
